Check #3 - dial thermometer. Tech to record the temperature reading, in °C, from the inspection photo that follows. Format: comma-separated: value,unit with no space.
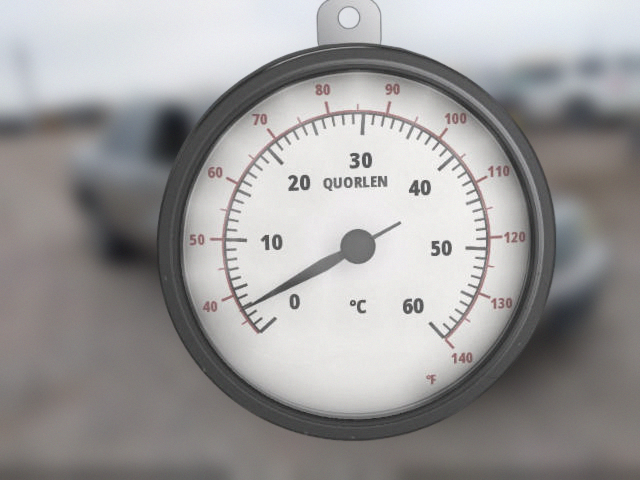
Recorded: 3,°C
